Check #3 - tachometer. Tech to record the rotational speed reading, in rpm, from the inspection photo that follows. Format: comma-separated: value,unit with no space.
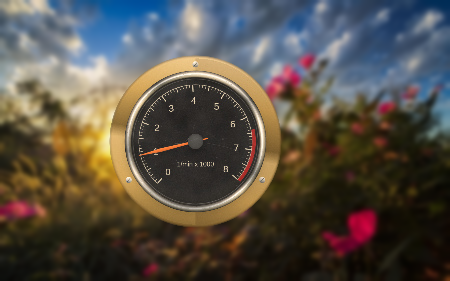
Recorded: 1000,rpm
